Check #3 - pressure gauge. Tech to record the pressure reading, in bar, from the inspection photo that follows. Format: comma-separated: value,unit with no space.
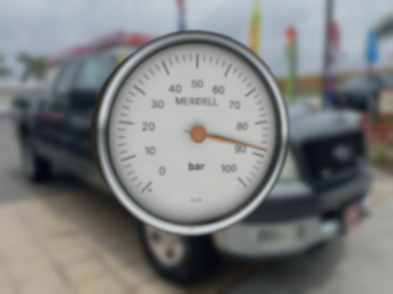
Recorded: 88,bar
